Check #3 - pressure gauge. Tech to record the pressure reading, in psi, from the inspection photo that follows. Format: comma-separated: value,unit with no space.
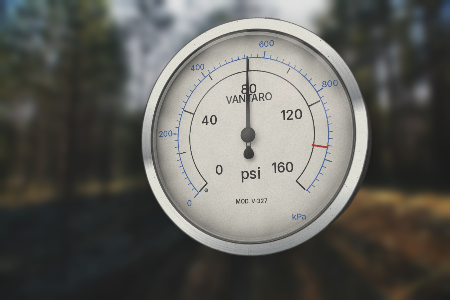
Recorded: 80,psi
